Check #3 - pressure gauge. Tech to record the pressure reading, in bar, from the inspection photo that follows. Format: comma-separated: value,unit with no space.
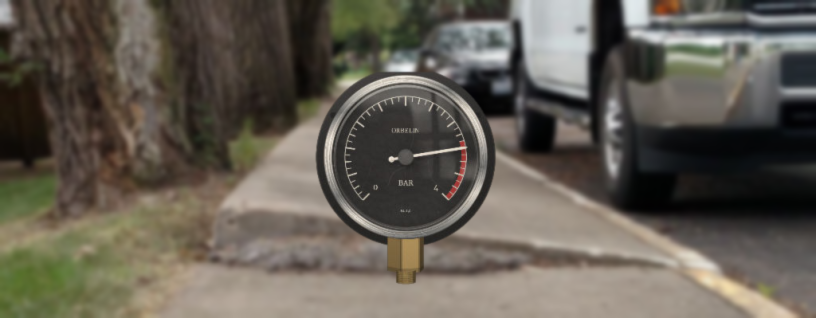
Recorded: 3.2,bar
